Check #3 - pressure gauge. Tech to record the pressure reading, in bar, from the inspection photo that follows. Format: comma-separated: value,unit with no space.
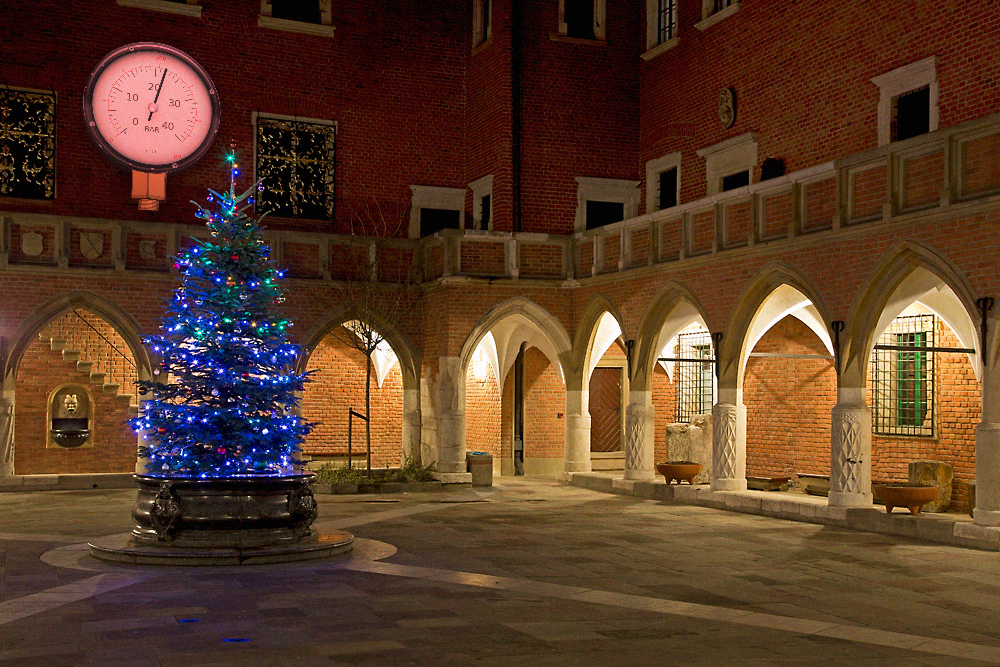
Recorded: 22,bar
